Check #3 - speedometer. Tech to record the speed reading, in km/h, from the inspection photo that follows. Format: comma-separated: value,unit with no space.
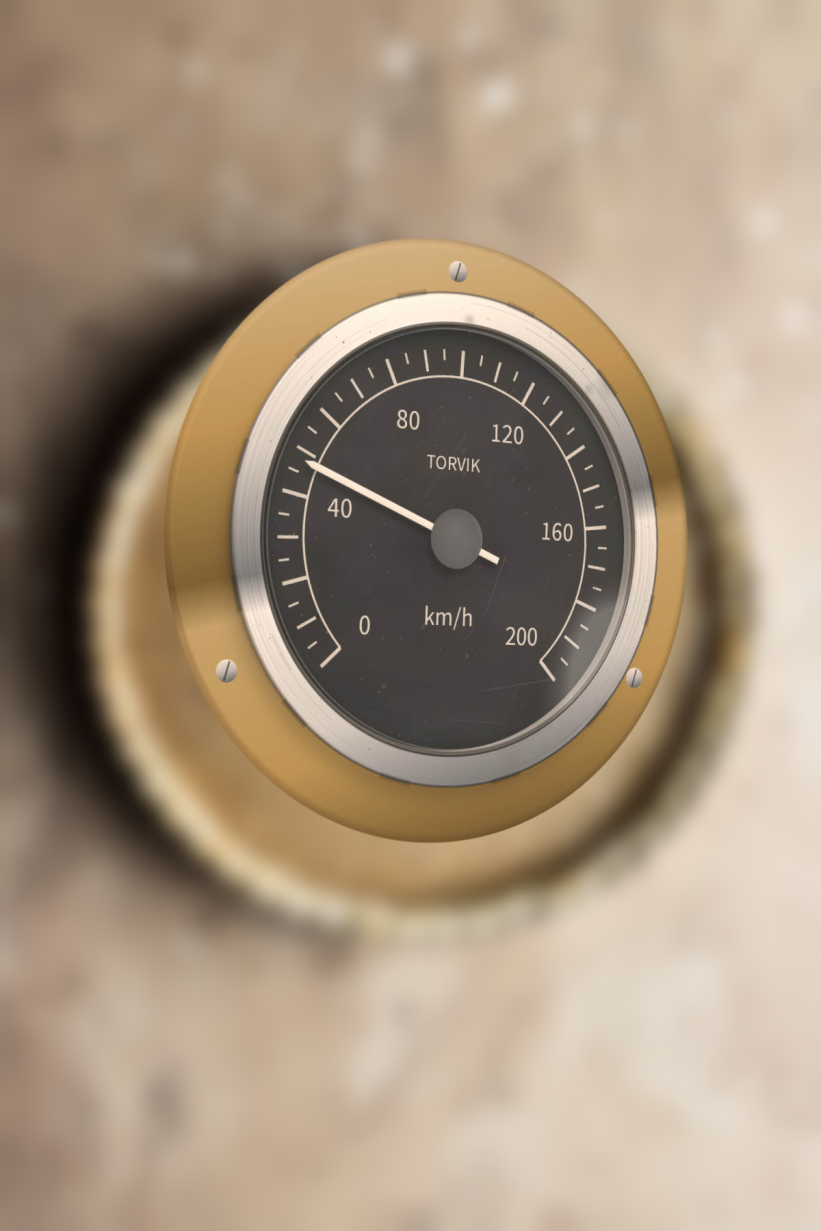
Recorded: 47.5,km/h
